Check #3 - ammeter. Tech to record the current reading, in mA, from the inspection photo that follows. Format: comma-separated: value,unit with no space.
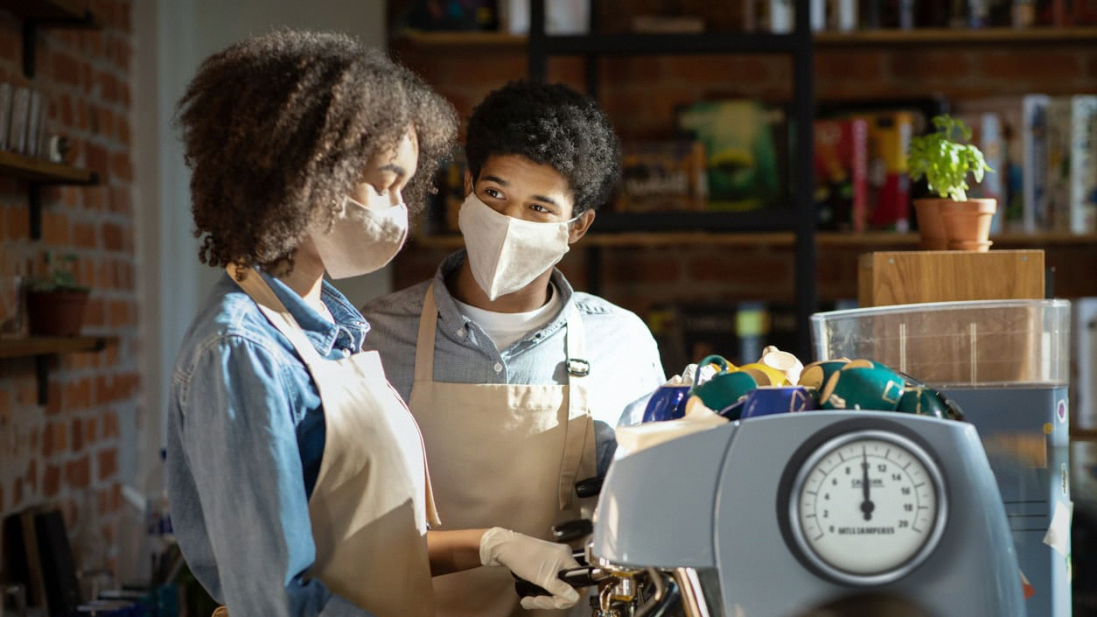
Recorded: 10,mA
